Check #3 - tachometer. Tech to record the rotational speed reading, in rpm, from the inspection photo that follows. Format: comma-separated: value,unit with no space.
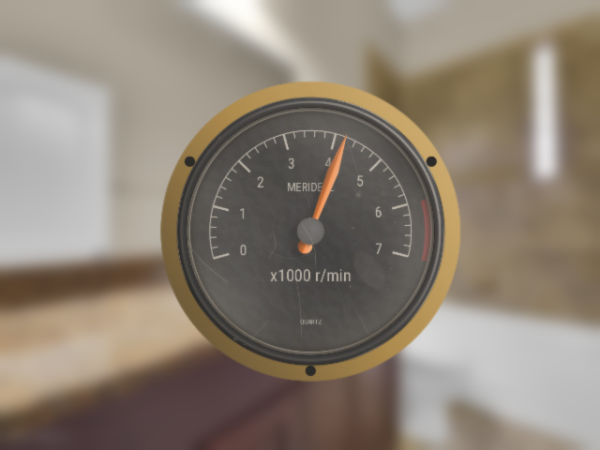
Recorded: 4200,rpm
